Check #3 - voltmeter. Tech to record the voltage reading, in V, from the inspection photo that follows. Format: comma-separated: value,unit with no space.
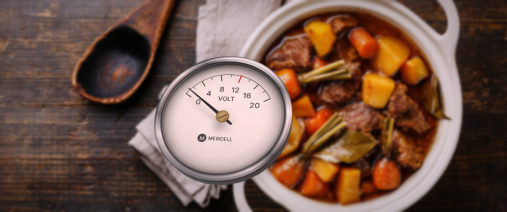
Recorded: 1,V
